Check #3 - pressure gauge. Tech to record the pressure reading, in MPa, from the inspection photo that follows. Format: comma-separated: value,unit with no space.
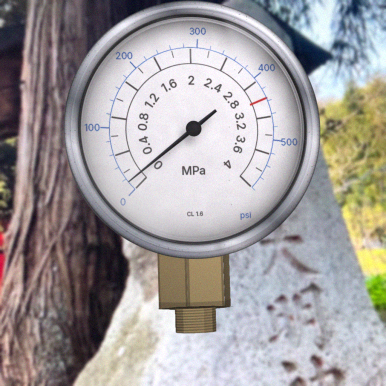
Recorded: 0.1,MPa
